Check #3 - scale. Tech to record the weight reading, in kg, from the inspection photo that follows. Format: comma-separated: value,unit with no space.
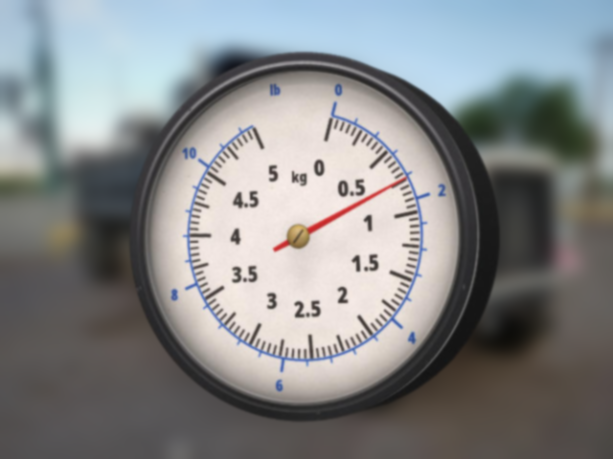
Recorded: 0.75,kg
